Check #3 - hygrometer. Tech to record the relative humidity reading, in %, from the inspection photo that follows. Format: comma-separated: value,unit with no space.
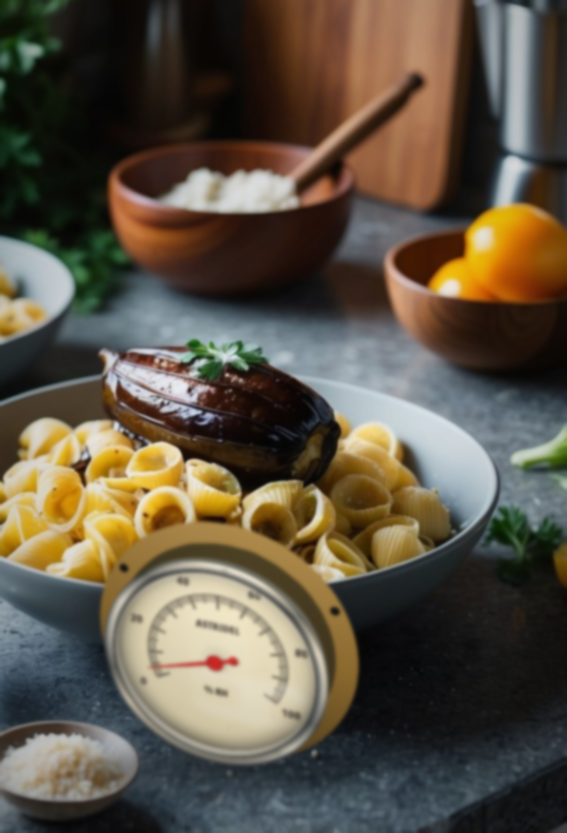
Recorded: 5,%
